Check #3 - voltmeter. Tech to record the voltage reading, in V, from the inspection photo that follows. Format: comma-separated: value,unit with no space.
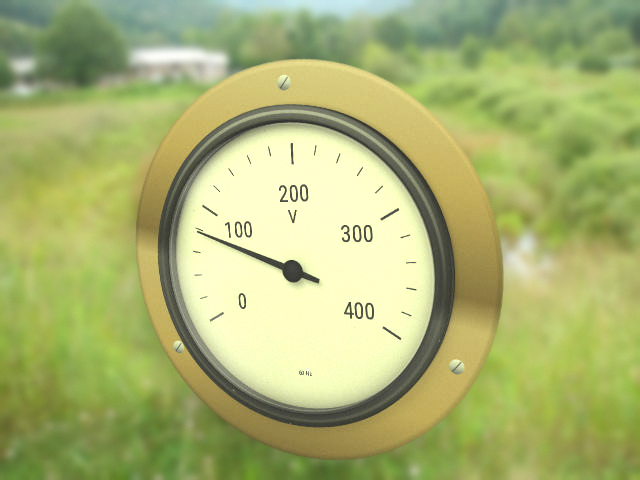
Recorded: 80,V
